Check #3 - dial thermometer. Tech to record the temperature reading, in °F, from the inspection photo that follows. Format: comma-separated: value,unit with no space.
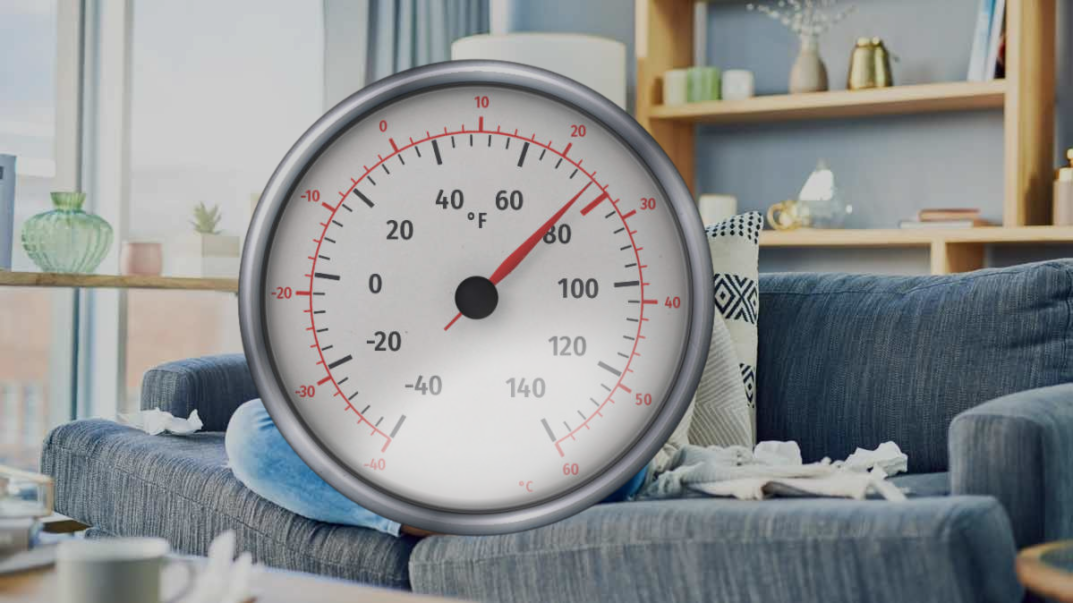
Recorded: 76,°F
